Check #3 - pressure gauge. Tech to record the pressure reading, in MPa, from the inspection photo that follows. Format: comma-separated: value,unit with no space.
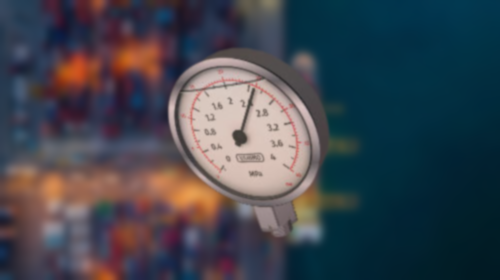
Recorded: 2.5,MPa
